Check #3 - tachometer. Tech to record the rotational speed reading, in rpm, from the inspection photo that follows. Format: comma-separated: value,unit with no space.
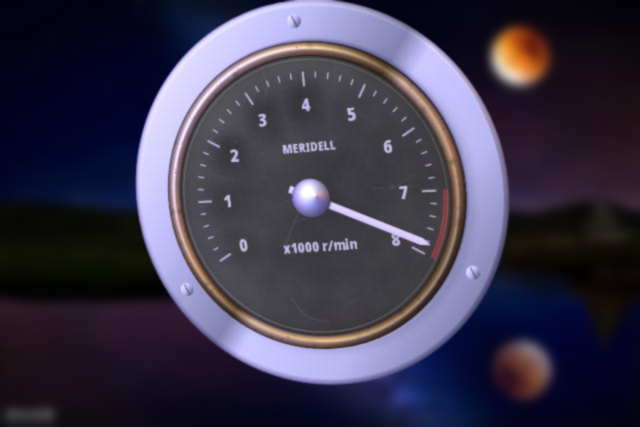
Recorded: 7800,rpm
